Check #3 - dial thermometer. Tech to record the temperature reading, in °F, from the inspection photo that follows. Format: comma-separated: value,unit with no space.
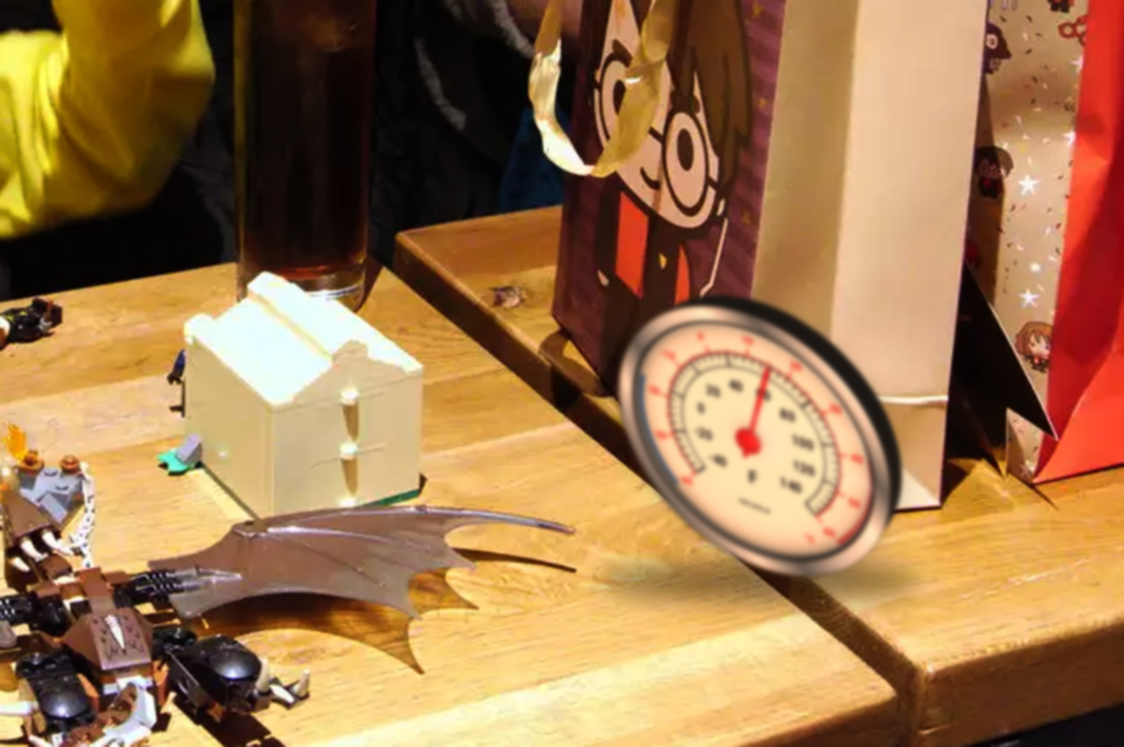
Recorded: 60,°F
